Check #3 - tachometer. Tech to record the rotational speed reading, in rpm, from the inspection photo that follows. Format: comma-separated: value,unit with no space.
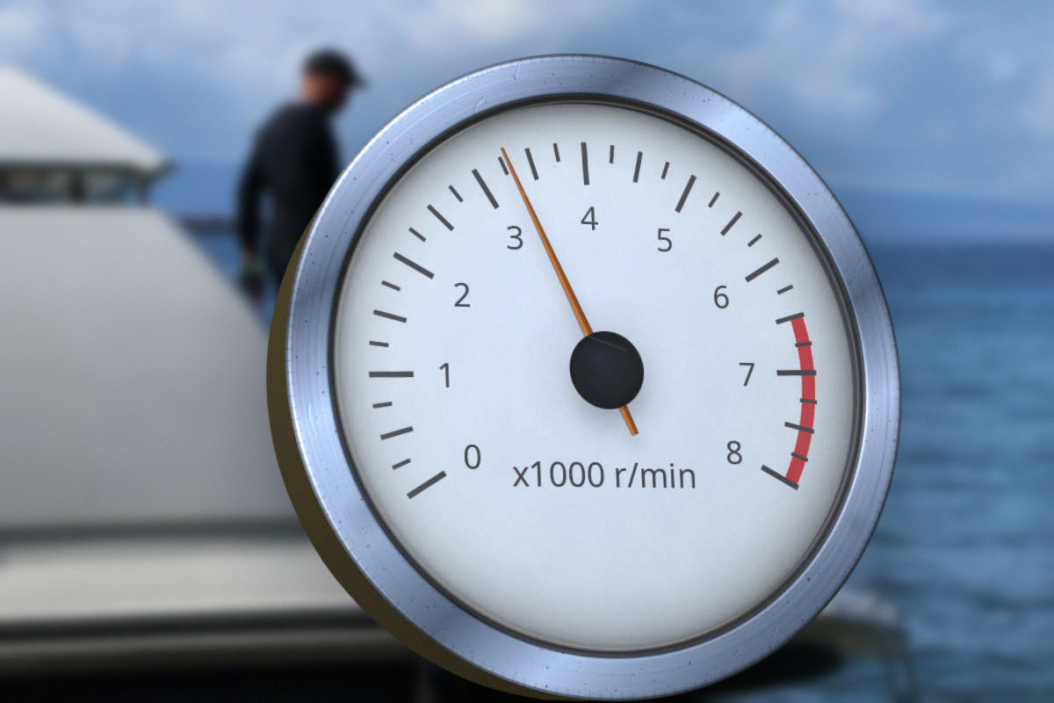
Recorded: 3250,rpm
